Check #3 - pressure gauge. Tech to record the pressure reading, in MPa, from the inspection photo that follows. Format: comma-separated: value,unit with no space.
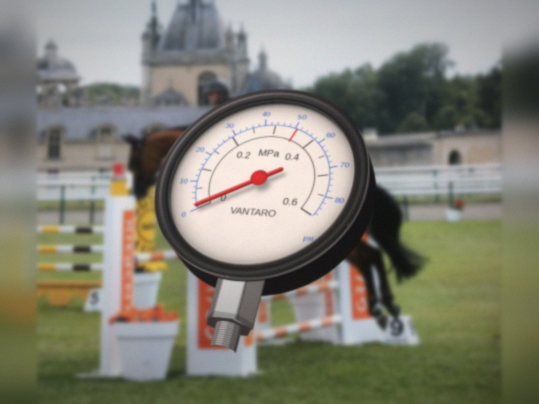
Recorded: 0,MPa
